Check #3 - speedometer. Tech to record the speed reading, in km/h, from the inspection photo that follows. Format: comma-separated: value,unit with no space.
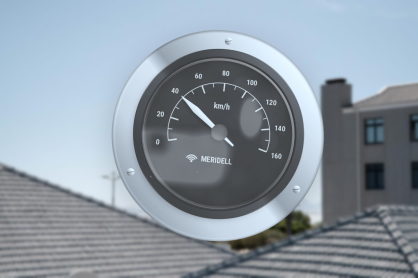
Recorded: 40,km/h
